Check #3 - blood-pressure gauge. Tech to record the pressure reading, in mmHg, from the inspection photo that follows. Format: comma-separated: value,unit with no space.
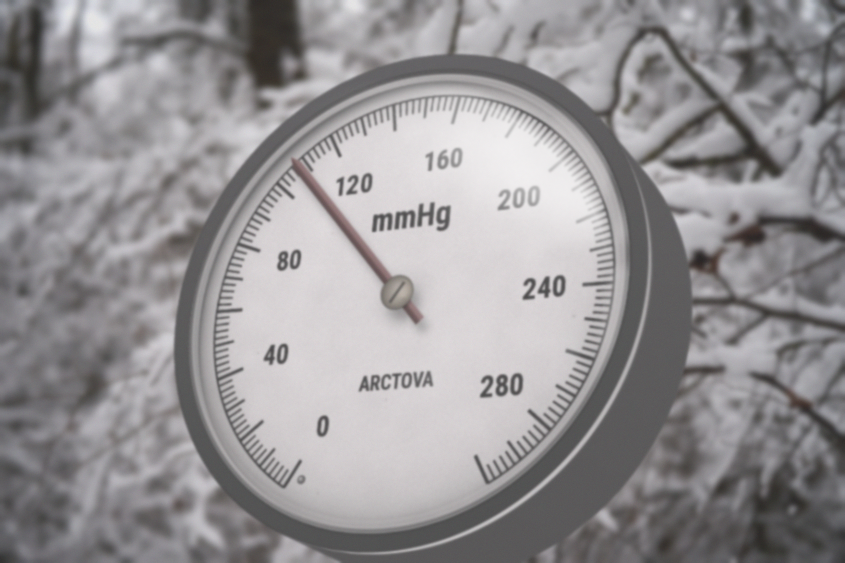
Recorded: 108,mmHg
